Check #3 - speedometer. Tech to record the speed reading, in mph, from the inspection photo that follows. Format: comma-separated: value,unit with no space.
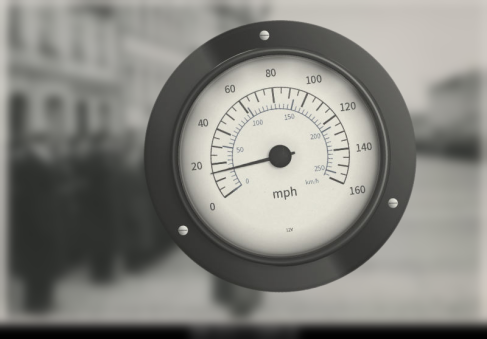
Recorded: 15,mph
